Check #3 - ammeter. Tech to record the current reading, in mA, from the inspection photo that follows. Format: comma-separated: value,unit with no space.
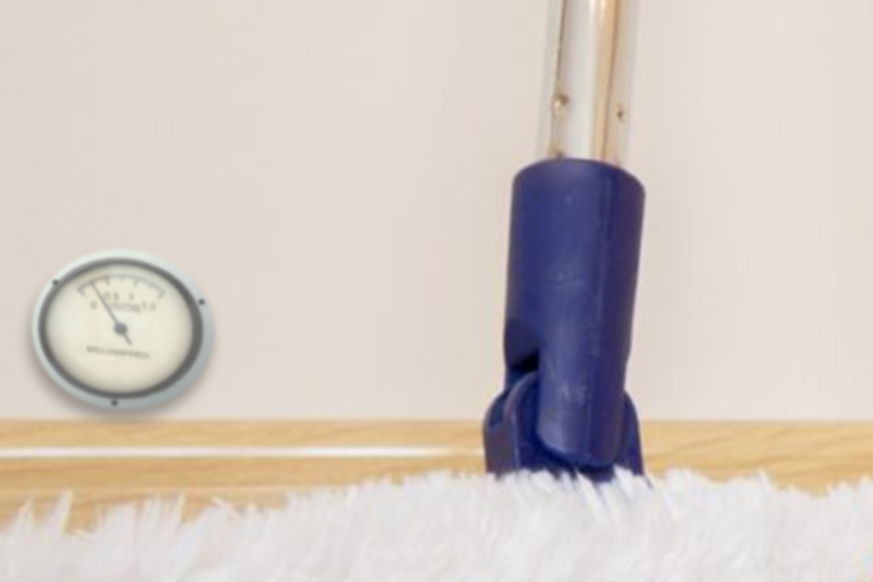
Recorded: 0.25,mA
